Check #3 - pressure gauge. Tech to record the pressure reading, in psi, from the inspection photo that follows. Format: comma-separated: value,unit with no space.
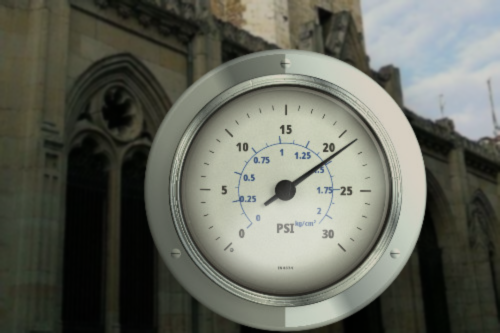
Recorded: 21,psi
